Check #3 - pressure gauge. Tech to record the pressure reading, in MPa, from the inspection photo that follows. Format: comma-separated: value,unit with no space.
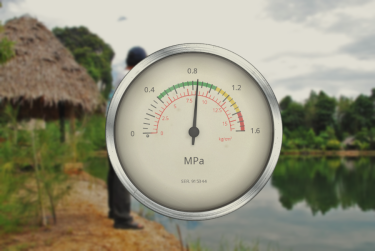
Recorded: 0.85,MPa
